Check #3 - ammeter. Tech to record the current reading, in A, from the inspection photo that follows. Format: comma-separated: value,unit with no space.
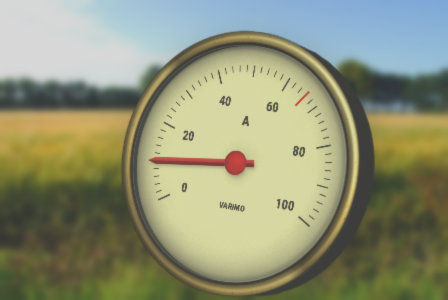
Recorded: 10,A
